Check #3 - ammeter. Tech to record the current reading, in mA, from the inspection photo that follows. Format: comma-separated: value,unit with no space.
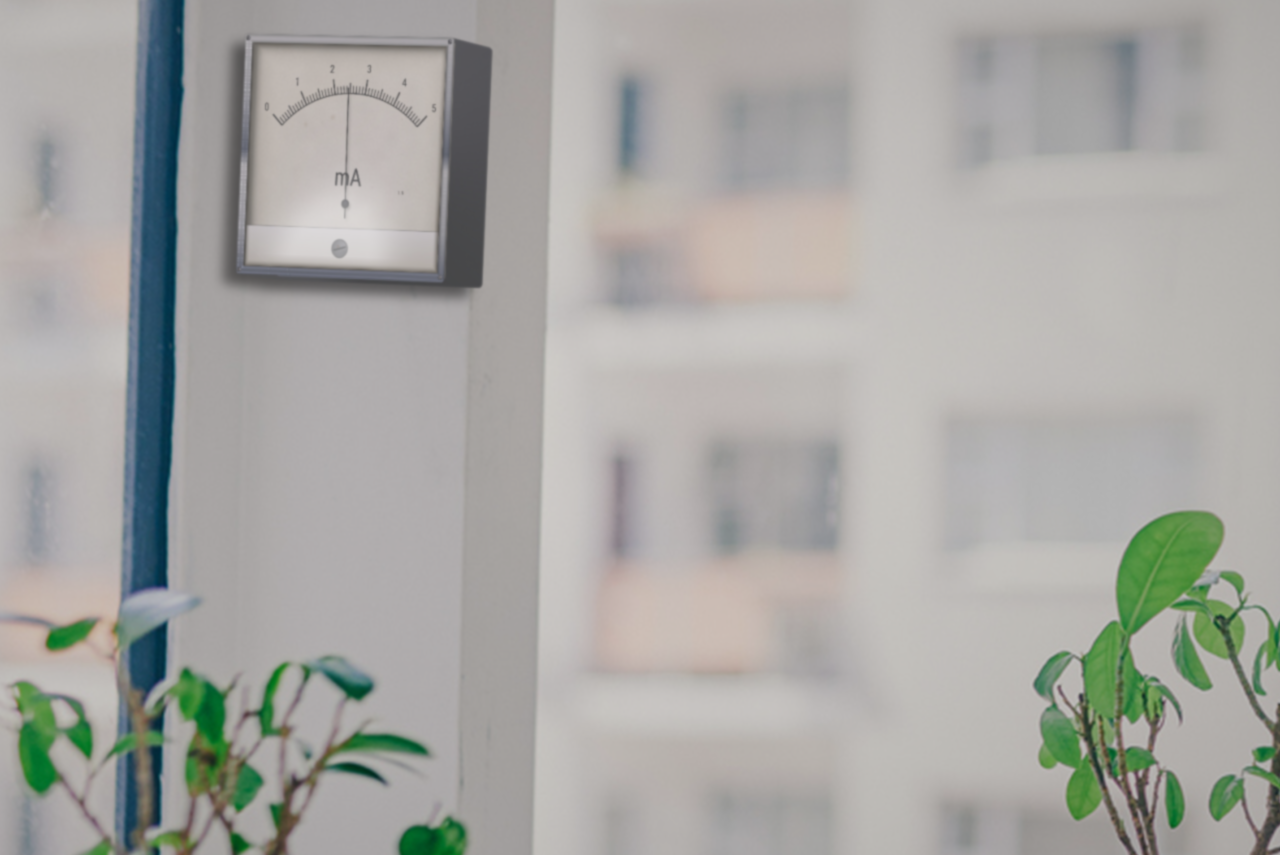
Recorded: 2.5,mA
